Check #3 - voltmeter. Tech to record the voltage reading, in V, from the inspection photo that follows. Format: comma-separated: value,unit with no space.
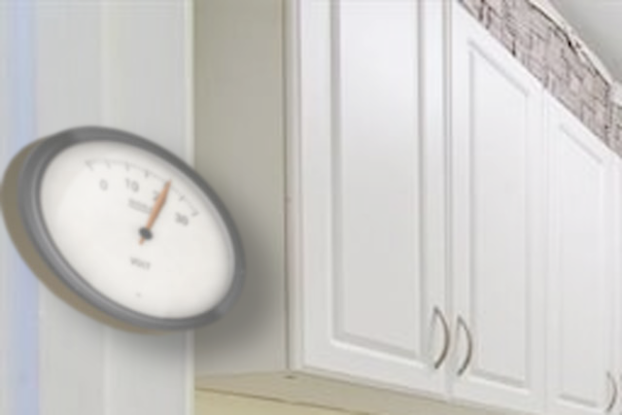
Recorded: 20,V
